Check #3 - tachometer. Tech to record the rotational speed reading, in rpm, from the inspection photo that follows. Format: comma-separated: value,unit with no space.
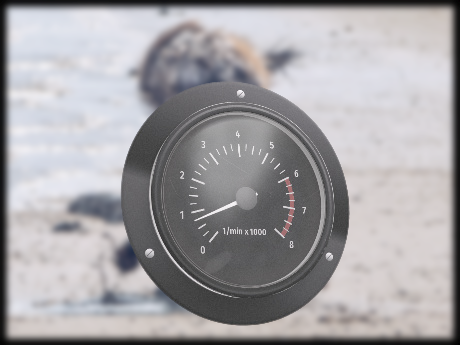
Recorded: 750,rpm
